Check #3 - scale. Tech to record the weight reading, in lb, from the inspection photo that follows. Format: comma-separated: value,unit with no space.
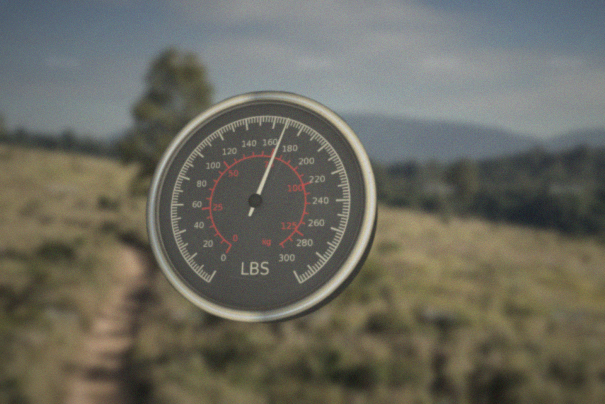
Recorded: 170,lb
